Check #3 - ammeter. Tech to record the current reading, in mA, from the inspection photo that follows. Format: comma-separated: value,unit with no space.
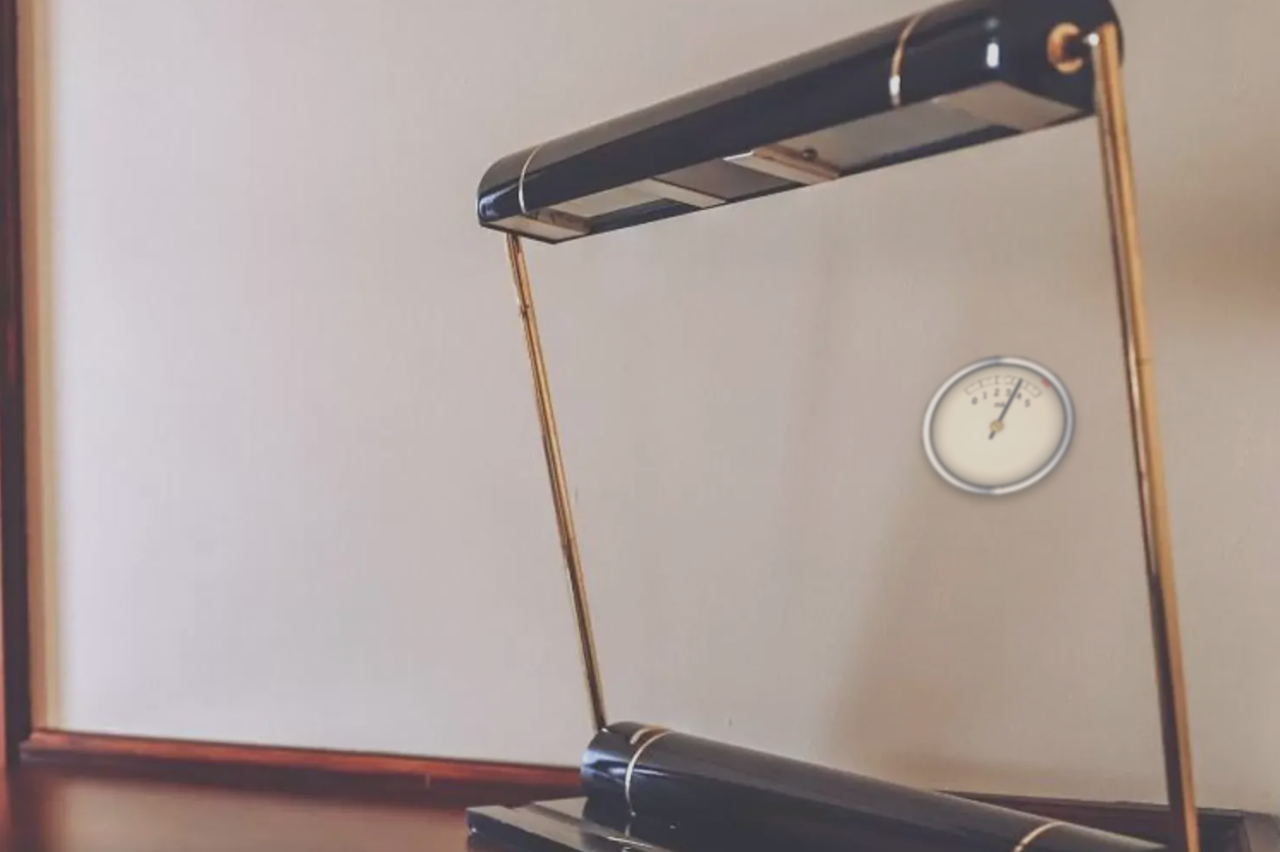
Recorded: 3.5,mA
